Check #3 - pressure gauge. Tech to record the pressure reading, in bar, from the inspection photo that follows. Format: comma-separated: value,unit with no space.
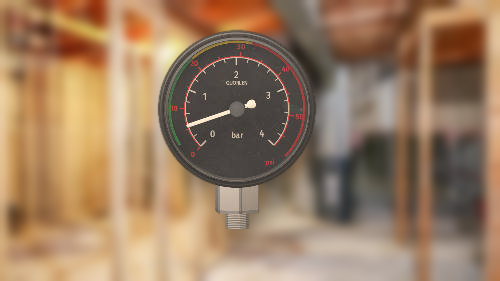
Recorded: 0.4,bar
